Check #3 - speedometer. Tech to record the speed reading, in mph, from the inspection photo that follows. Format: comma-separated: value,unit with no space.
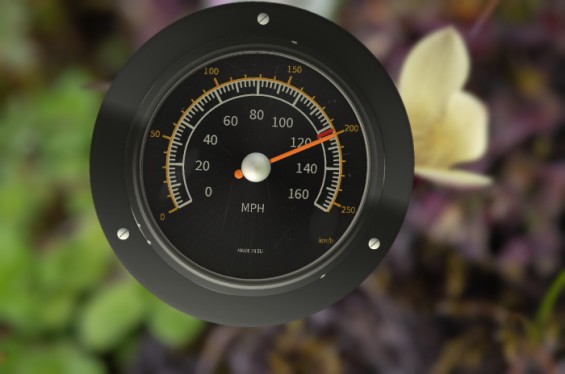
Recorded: 124,mph
